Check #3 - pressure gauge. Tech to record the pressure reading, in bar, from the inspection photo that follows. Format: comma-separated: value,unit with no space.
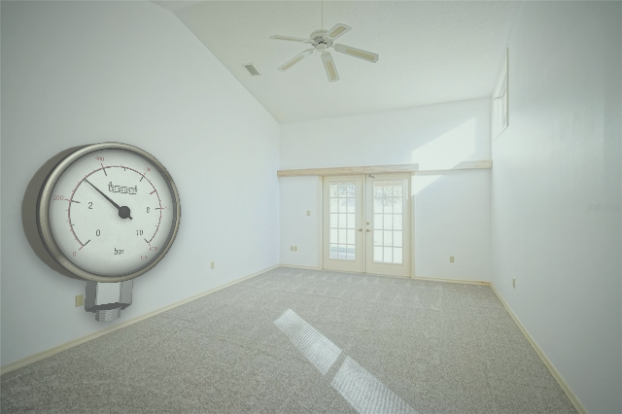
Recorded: 3,bar
